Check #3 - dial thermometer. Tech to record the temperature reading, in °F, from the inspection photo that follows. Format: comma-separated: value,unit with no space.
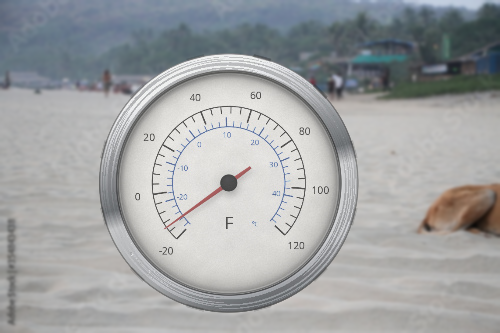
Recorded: -14,°F
